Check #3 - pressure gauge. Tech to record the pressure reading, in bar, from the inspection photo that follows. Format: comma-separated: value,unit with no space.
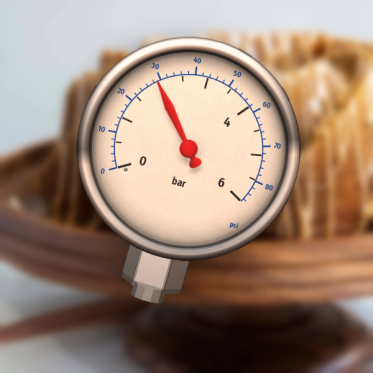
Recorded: 2,bar
